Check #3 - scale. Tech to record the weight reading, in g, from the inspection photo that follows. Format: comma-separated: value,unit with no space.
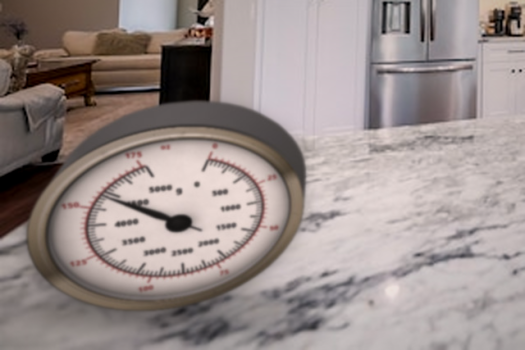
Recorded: 4500,g
